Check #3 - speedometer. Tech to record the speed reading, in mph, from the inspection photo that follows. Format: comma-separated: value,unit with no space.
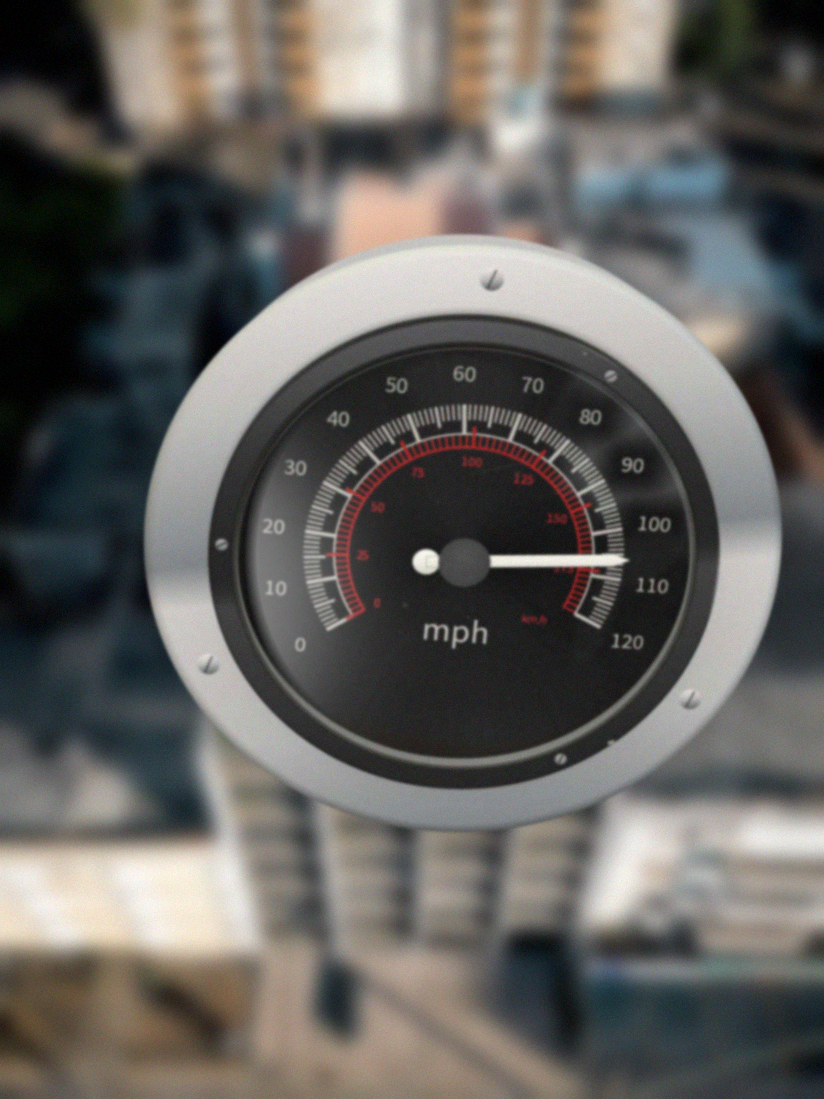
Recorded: 105,mph
